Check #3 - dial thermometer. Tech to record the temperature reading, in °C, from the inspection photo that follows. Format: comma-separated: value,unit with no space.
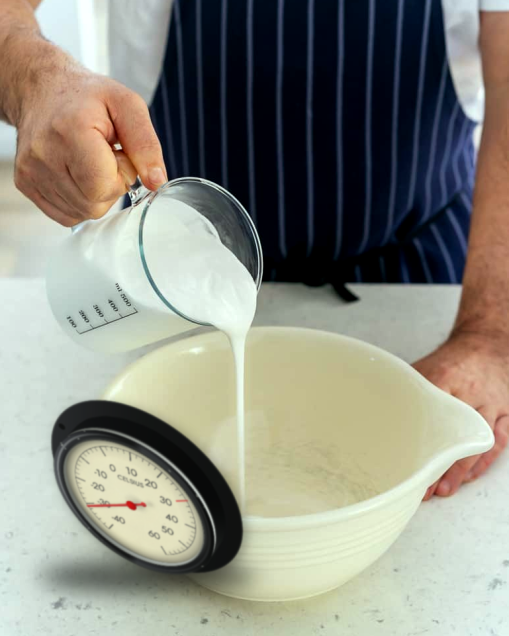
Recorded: -30,°C
